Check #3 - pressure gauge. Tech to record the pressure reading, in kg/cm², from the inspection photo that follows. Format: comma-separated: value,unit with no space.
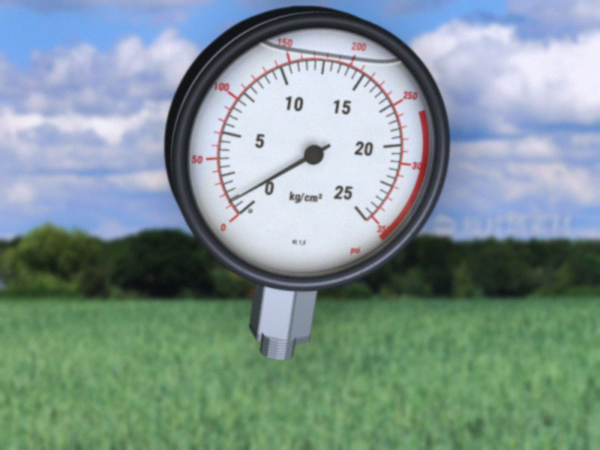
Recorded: 1,kg/cm²
